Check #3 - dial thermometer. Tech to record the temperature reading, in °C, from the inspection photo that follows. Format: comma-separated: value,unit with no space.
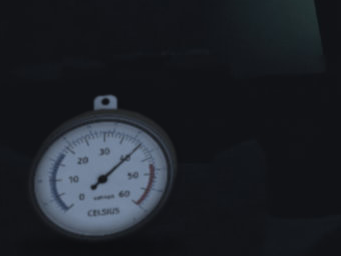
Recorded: 40,°C
